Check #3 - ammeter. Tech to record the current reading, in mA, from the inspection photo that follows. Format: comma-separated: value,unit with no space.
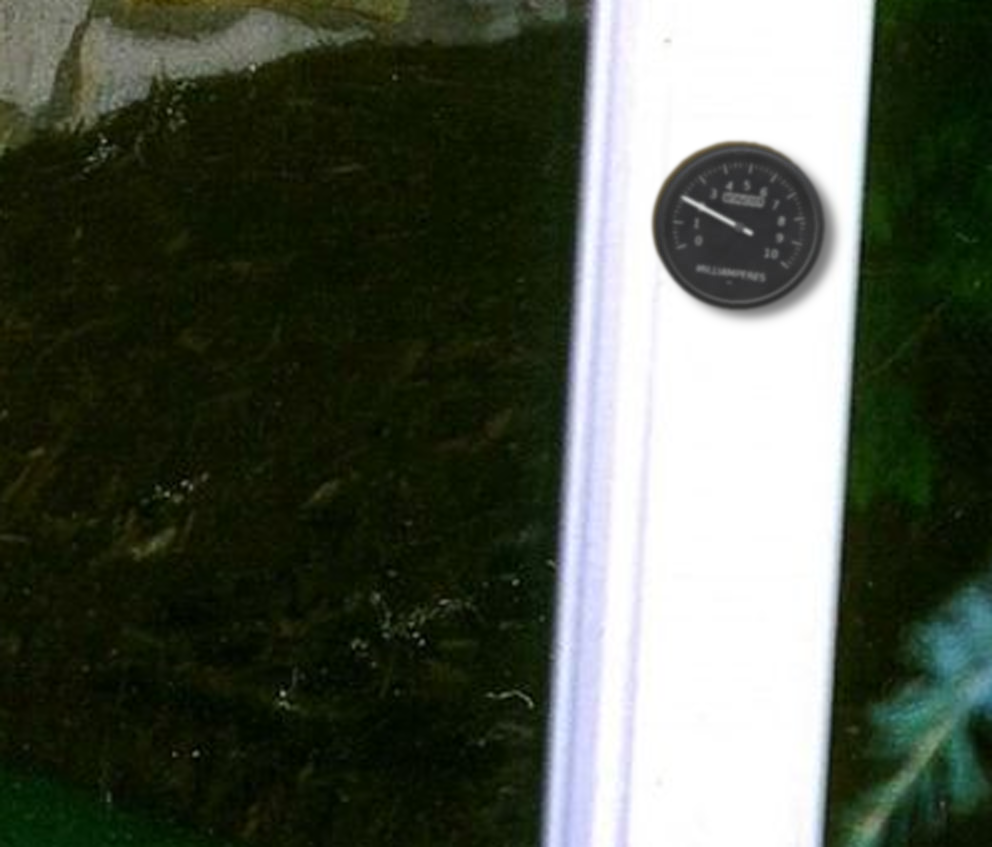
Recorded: 2,mA
